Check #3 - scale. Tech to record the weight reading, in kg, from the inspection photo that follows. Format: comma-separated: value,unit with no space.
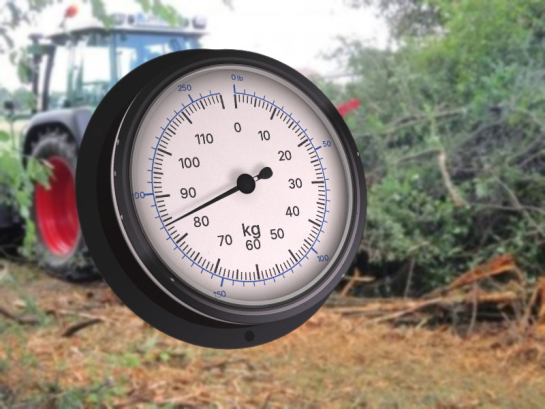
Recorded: 84,kg
